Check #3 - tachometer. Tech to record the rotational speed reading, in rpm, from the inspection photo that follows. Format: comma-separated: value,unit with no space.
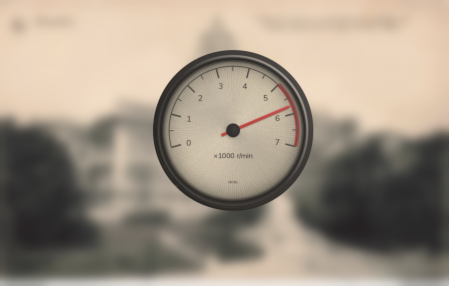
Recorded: 5750,rpm
